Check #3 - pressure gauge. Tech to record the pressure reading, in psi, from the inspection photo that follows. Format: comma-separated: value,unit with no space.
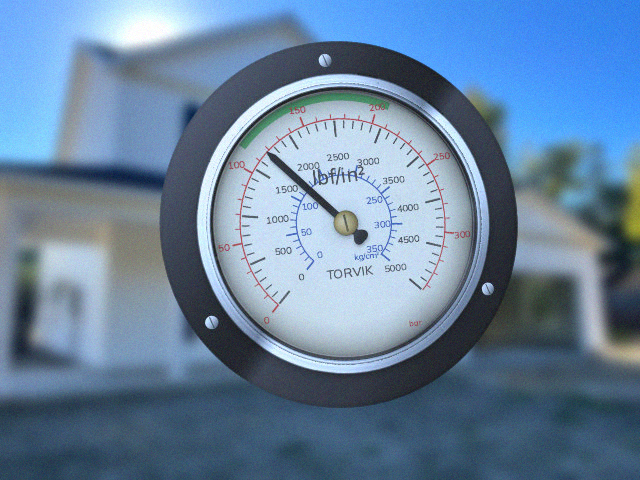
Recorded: 1700,psi
